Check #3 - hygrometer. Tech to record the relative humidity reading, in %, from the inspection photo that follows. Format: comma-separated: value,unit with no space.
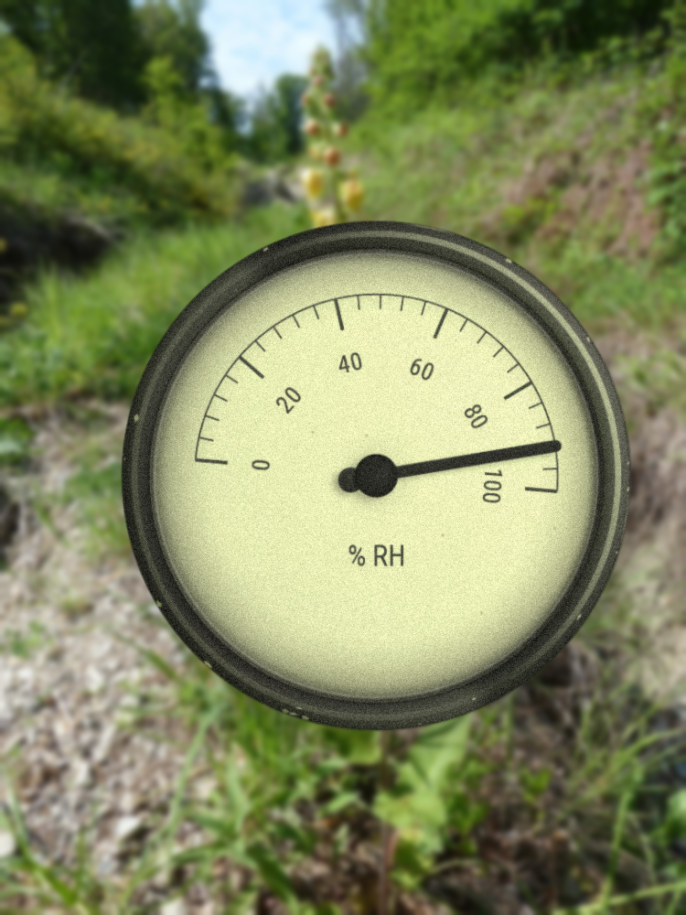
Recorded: 92,%
